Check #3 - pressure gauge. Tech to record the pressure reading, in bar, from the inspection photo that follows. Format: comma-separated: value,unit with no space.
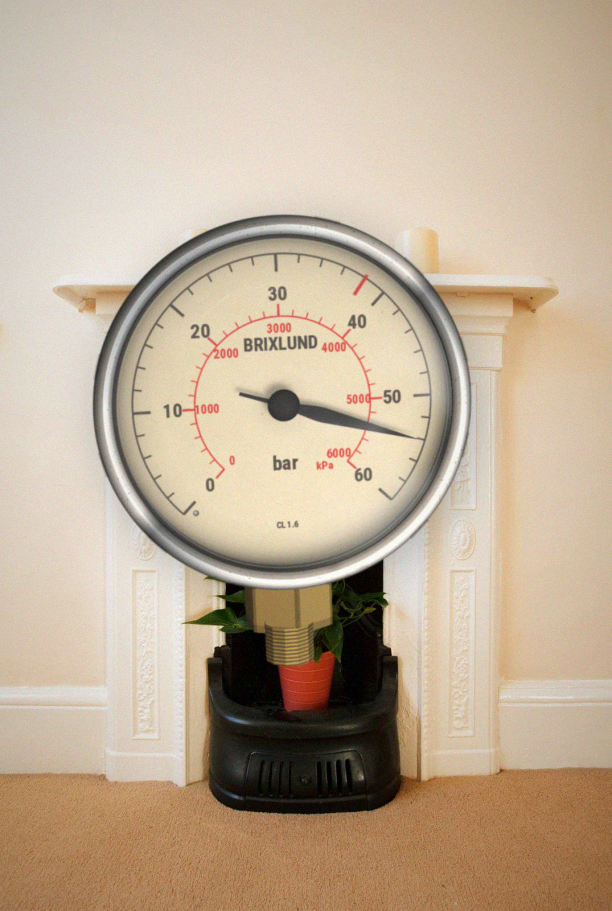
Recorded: 54,bar
